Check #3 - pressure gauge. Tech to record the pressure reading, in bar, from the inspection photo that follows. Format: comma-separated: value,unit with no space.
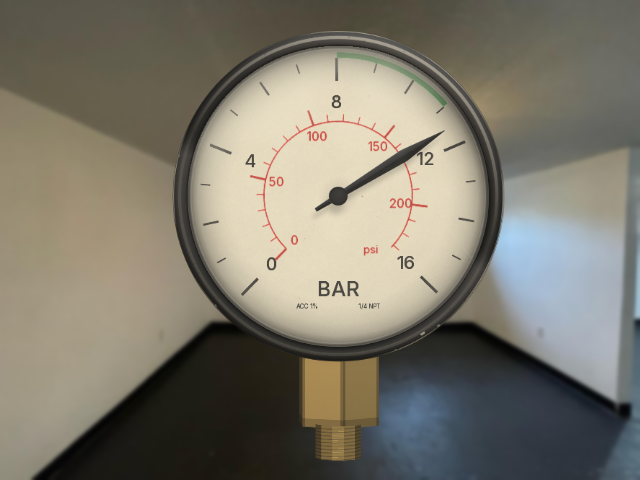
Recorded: 11.5,bar
